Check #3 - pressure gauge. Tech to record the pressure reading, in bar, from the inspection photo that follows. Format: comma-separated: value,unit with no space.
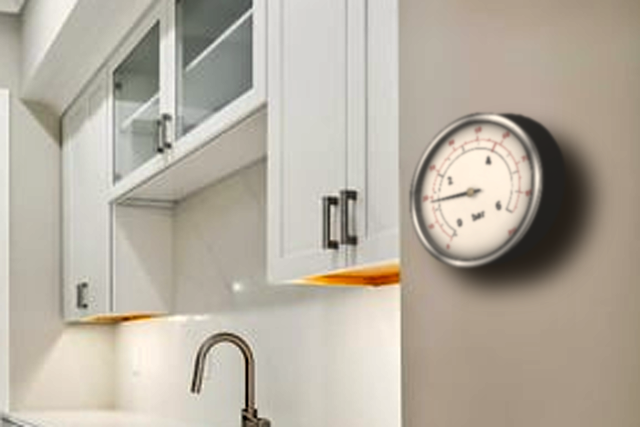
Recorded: 1.25,bar
